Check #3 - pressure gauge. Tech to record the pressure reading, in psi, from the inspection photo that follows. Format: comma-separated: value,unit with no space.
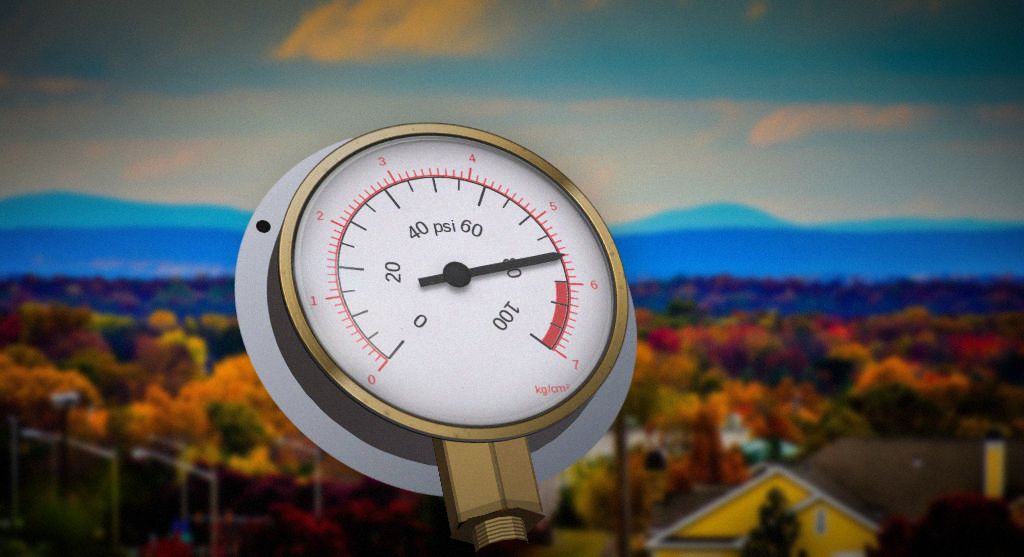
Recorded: 80,psi
